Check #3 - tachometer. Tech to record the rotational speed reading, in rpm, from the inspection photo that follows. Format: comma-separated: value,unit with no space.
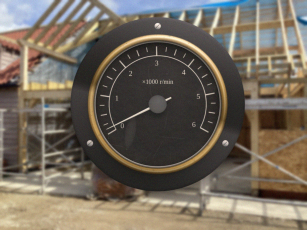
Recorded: 125,rpm
